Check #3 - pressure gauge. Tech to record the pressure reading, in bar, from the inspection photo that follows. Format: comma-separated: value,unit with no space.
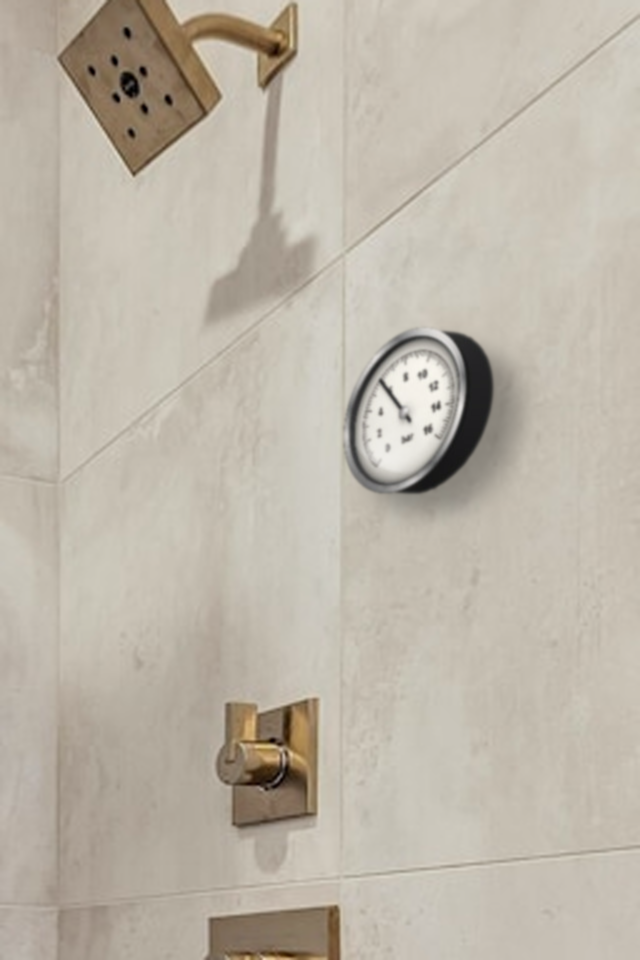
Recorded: 6,bar
